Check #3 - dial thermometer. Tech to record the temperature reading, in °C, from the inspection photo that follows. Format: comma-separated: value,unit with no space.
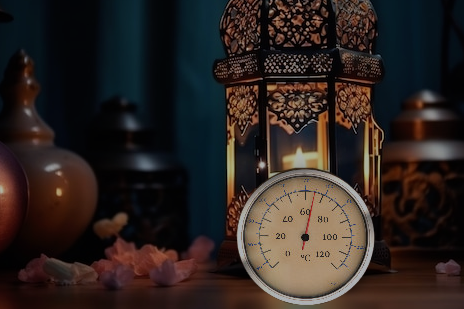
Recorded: 65,°C
